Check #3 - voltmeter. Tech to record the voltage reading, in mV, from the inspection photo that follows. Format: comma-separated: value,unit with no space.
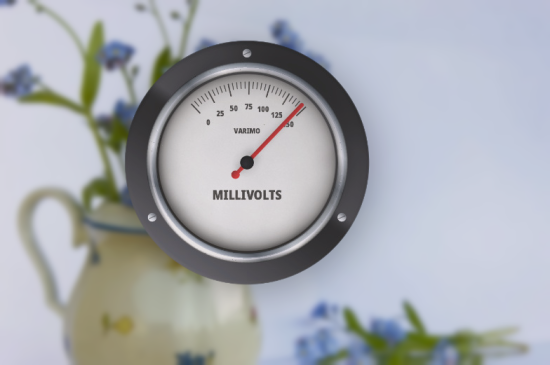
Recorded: 145,mV
